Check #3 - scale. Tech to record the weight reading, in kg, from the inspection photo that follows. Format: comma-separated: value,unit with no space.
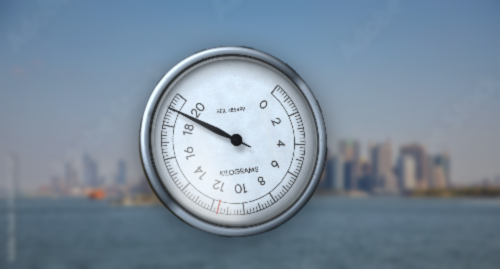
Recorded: 19,kg
